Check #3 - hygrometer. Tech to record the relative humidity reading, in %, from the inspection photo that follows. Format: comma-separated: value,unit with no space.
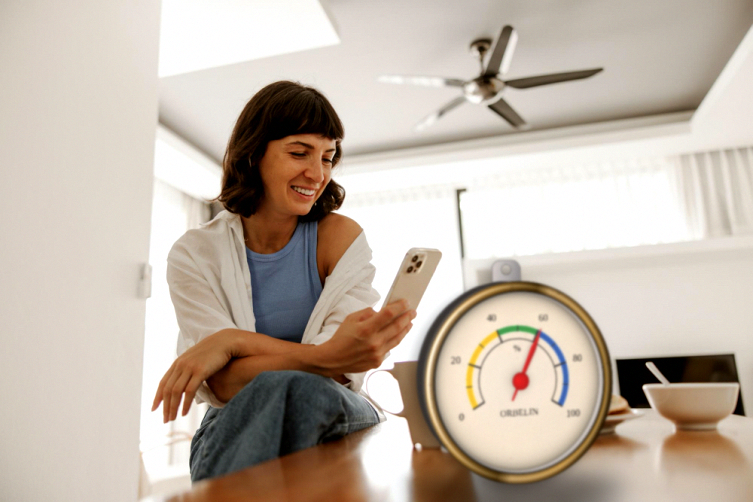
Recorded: 60,%
